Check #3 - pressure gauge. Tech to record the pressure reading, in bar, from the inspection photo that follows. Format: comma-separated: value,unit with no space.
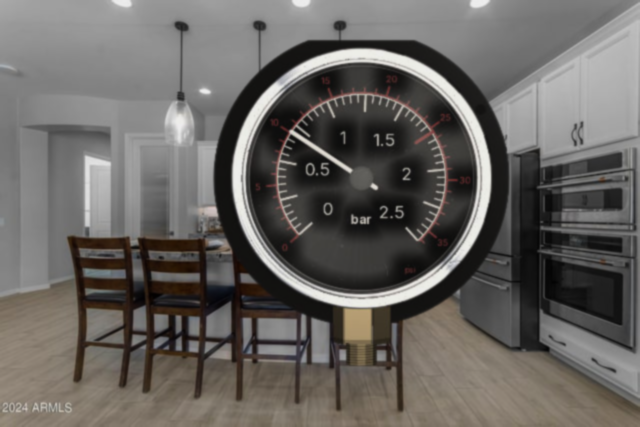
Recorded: 0.7,bar
